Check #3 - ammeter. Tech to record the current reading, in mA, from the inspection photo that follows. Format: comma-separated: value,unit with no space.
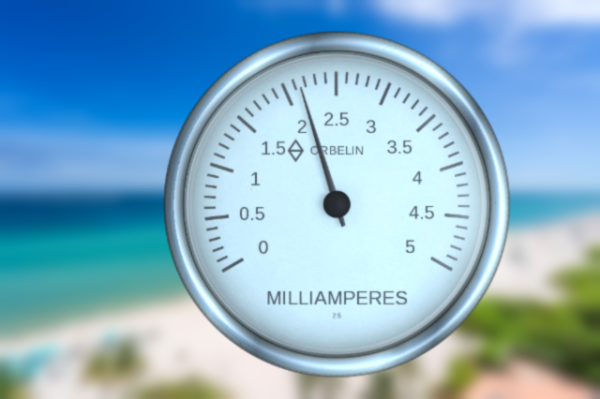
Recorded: 2.15,mA
